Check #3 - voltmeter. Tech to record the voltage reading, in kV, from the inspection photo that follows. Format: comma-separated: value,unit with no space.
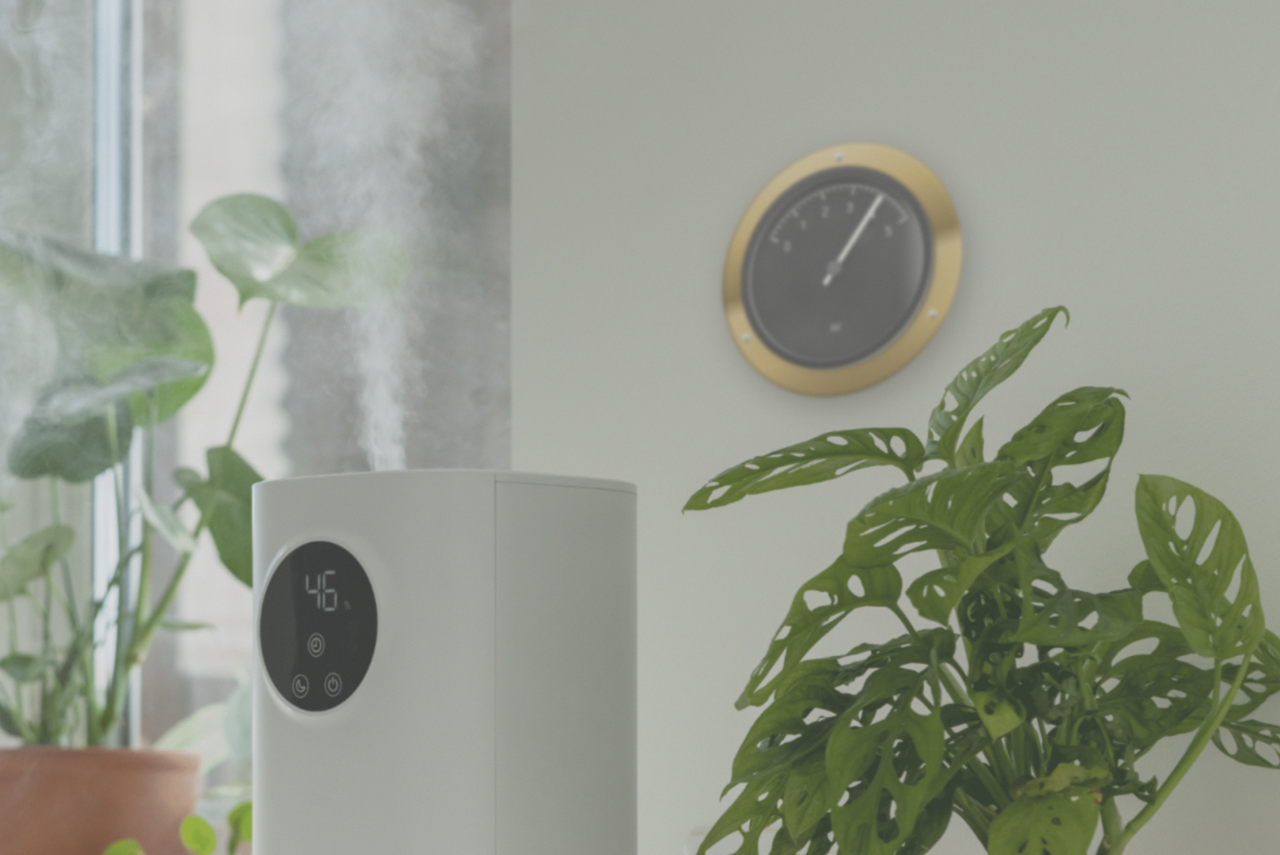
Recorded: 4,kV
